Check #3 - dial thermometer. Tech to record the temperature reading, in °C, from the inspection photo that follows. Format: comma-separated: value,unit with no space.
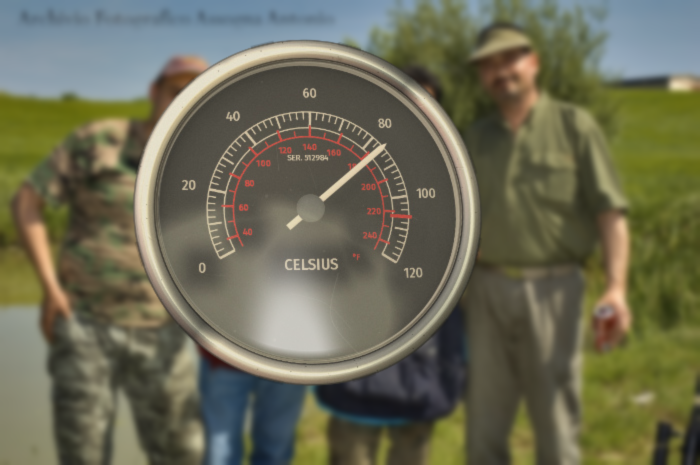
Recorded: 84,°C
